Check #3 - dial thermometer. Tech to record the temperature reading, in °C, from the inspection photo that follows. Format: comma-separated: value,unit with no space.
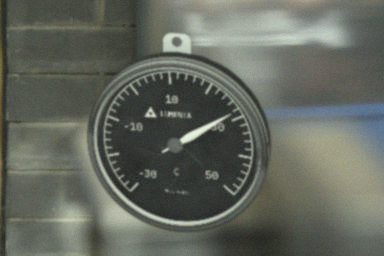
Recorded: 28,°C
